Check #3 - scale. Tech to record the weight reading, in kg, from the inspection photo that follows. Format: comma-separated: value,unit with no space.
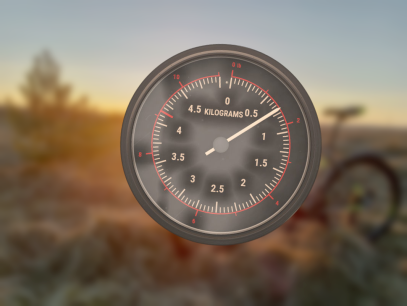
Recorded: 0.7,kg
